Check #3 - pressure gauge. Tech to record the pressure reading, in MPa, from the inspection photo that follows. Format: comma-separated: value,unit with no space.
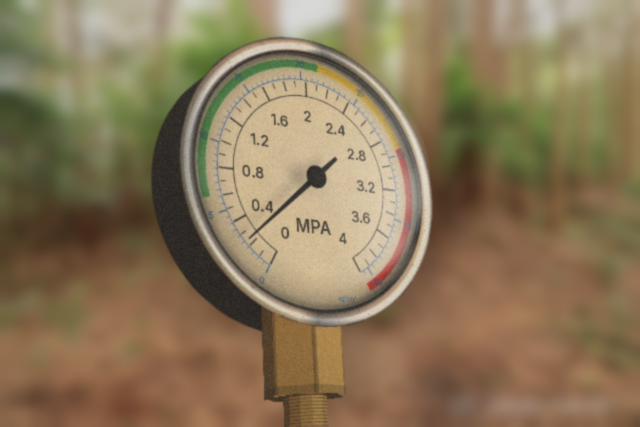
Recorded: 0.25,MPa
